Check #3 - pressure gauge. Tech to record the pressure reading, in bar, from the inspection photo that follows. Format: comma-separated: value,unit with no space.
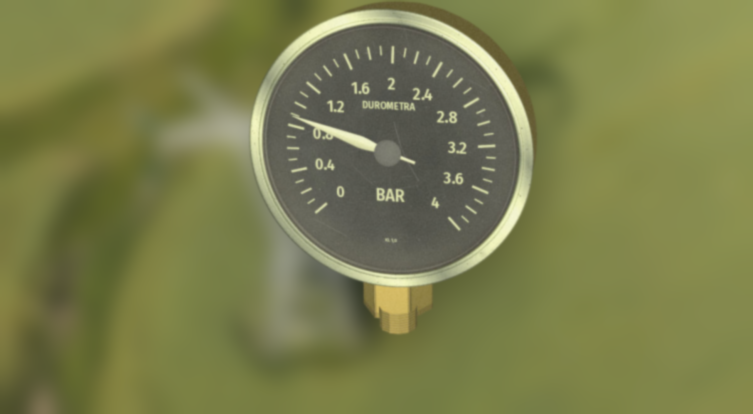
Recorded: 0.9,bar
